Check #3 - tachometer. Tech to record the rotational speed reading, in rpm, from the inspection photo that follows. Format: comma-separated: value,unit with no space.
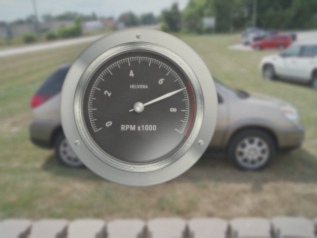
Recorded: 7000,rpm
